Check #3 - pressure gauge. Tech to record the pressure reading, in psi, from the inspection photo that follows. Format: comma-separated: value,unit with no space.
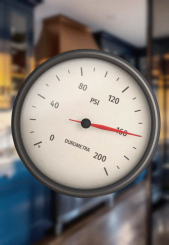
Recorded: 160,psi
